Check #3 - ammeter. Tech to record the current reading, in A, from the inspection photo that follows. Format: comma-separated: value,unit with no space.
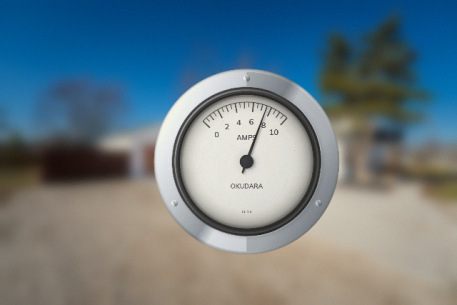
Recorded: 7.5,A
